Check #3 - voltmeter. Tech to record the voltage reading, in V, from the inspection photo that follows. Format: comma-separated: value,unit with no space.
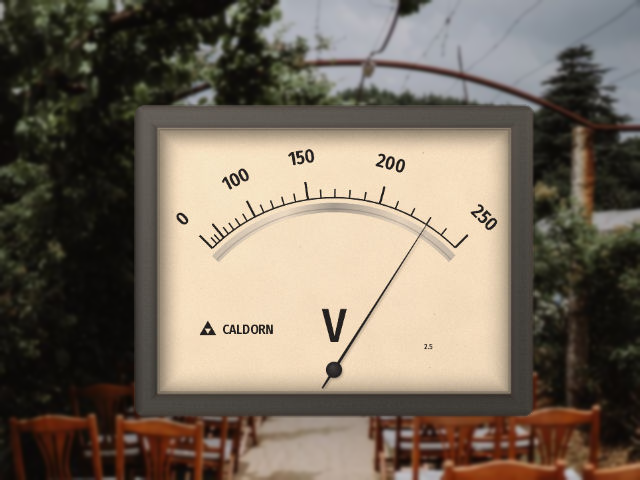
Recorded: 230,V
